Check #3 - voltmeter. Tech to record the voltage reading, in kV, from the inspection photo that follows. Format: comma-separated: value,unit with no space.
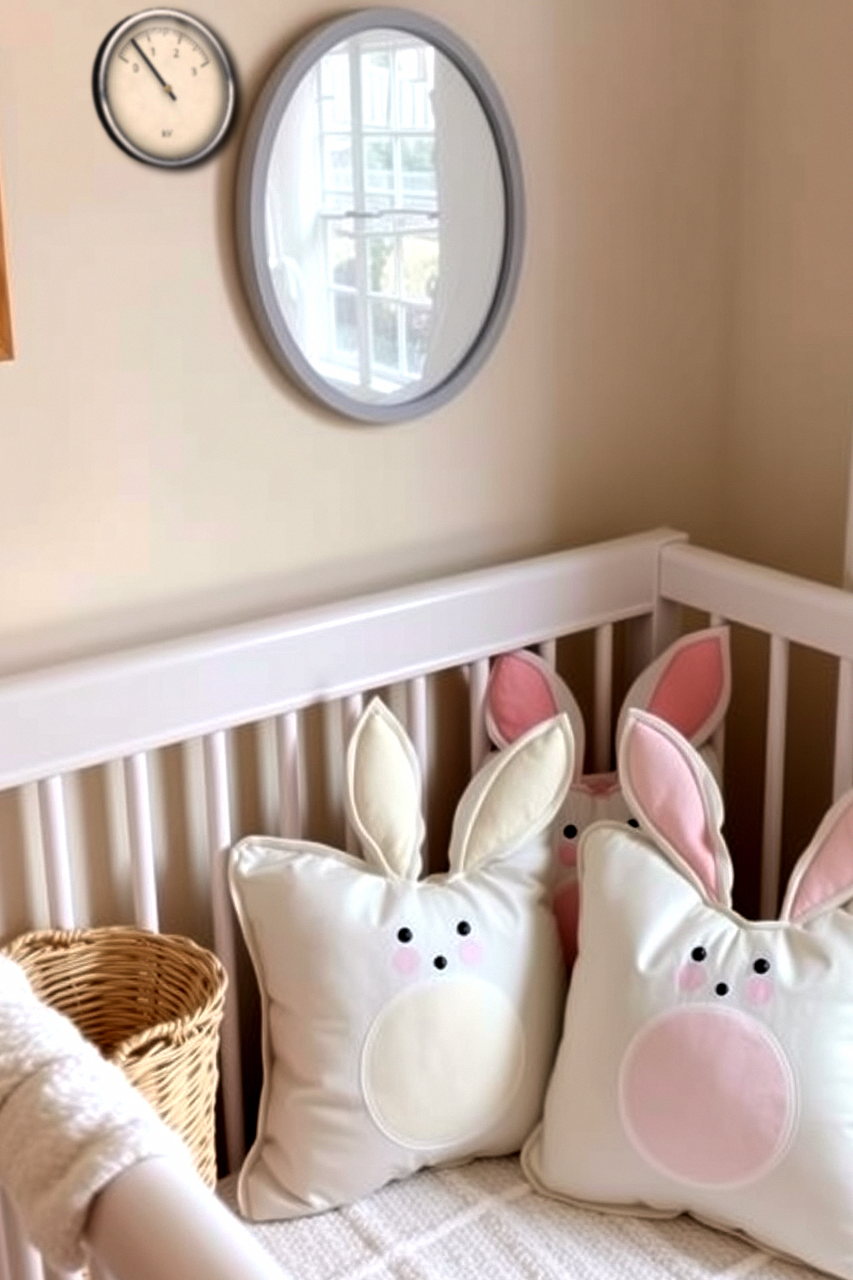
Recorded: 0.5,kV
